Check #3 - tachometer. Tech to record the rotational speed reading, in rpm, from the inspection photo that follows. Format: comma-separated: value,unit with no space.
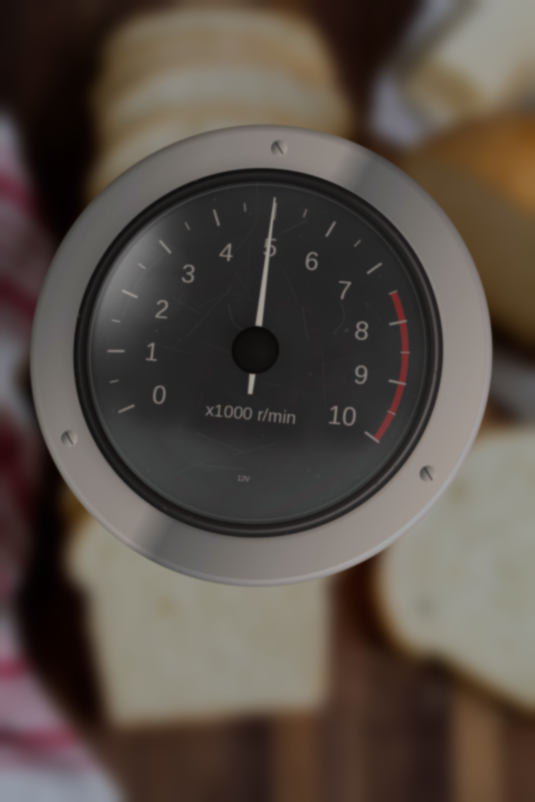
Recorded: 5000,rpm
